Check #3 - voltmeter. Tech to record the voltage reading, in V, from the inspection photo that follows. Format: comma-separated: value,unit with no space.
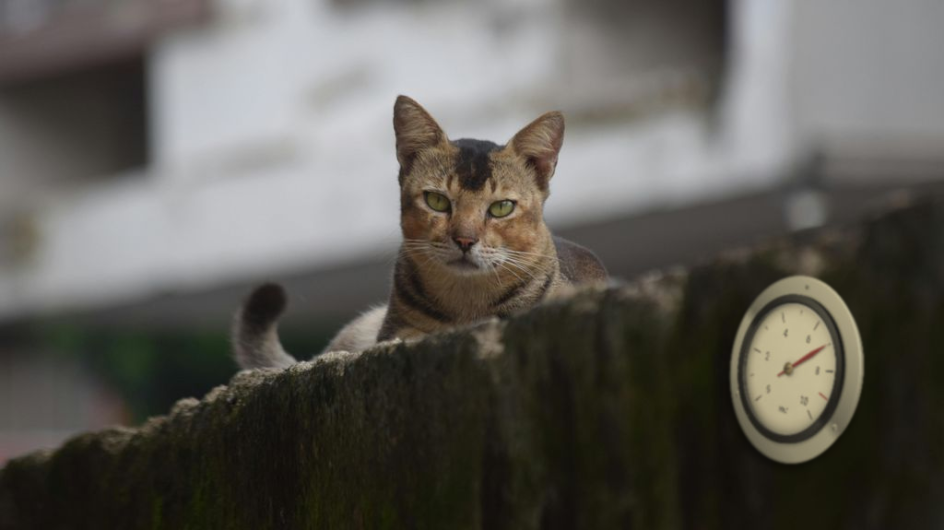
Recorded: 7,V
